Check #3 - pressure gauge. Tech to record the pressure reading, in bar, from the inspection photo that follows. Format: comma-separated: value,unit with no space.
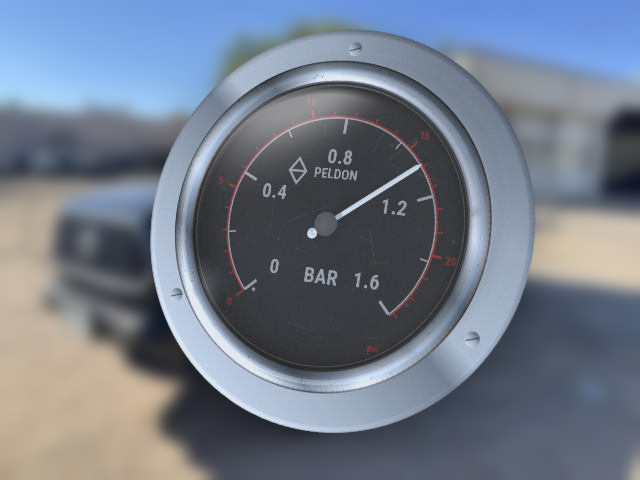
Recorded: 1.1,bar
